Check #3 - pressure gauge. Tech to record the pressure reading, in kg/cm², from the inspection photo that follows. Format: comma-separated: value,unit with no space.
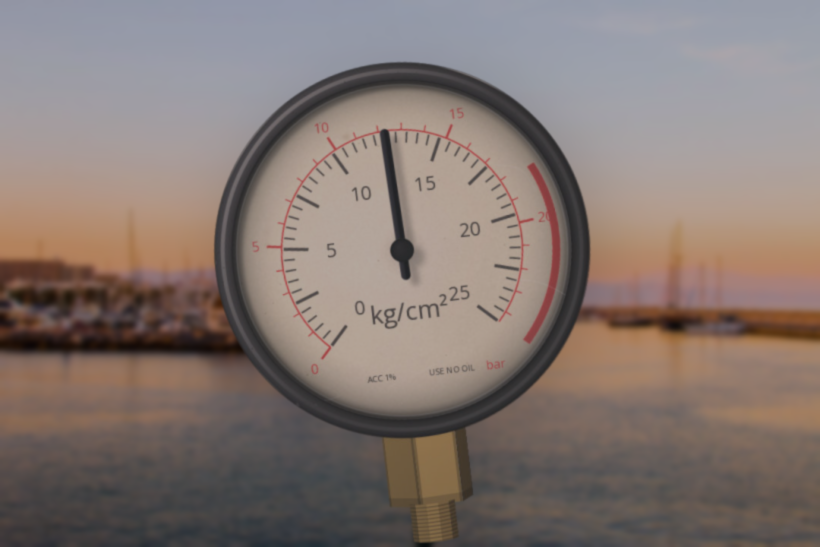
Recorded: 12.5,kg/cm²
